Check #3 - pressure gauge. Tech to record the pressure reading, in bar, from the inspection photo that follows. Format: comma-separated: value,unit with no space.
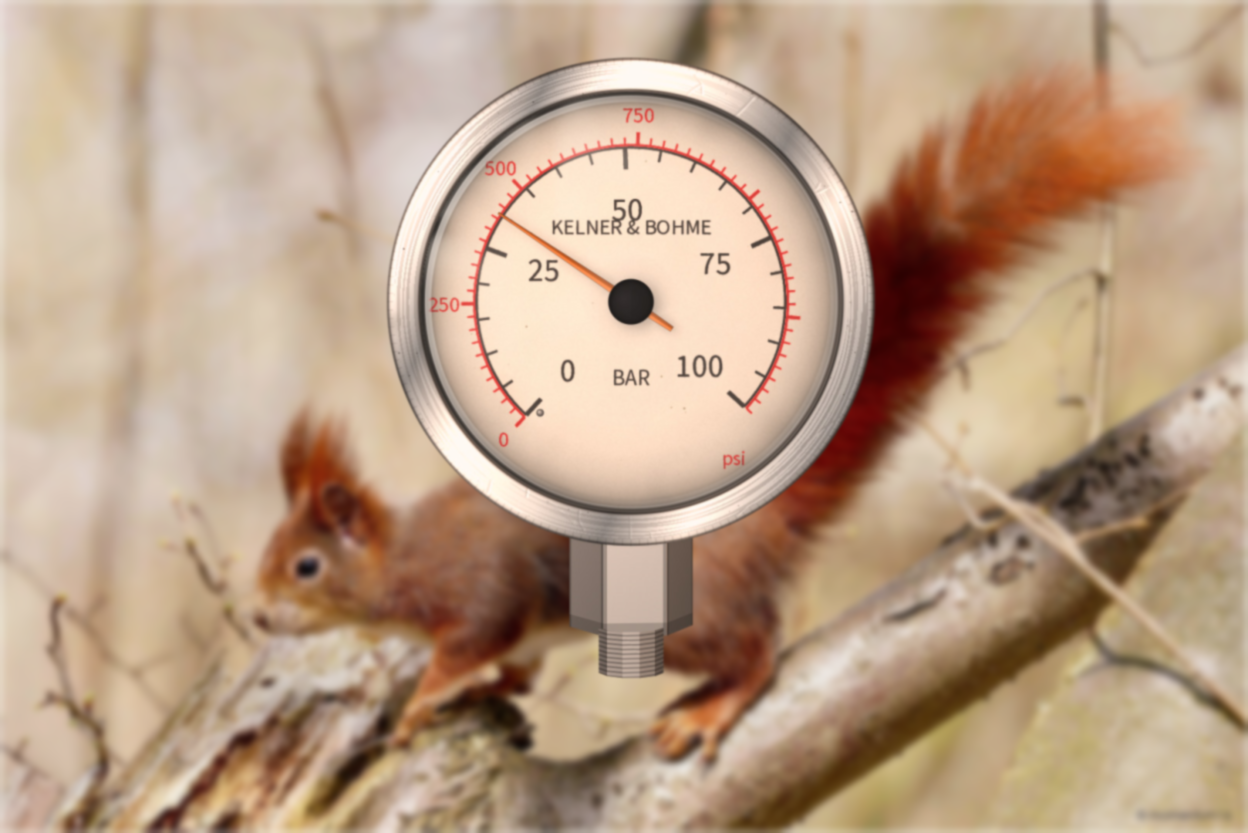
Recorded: 30,bar
